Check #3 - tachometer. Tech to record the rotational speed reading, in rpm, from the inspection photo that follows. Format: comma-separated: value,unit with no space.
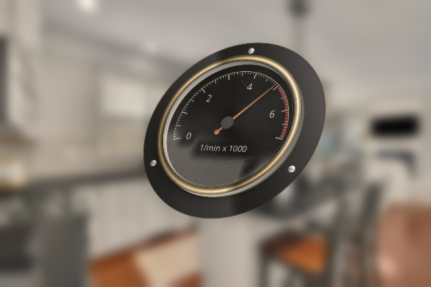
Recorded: 5000,rpm
